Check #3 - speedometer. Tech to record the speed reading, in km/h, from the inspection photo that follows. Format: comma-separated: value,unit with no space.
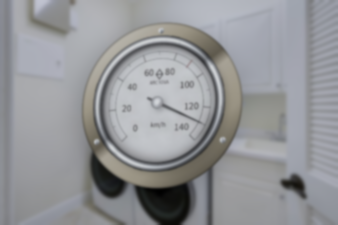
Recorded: 130,km/h
